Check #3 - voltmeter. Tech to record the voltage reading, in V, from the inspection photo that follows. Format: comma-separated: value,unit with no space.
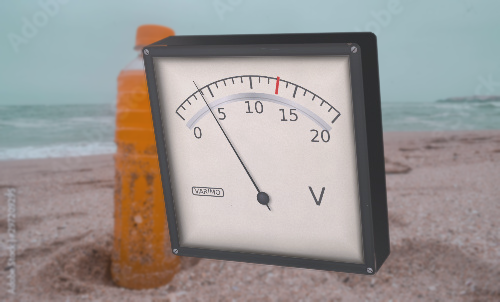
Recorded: 4,V
